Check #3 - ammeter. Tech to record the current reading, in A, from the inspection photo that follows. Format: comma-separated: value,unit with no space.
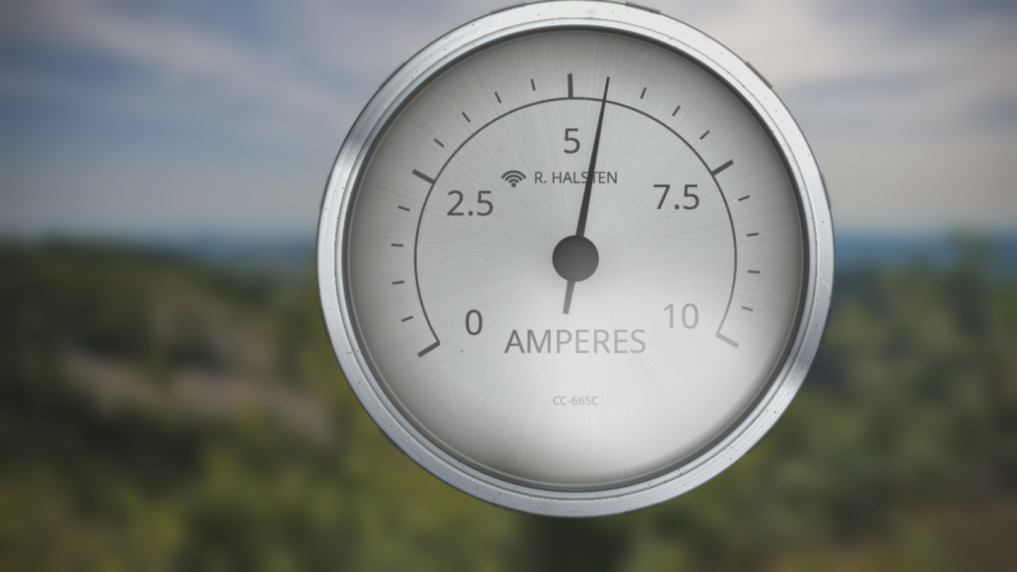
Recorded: 5.5,A
